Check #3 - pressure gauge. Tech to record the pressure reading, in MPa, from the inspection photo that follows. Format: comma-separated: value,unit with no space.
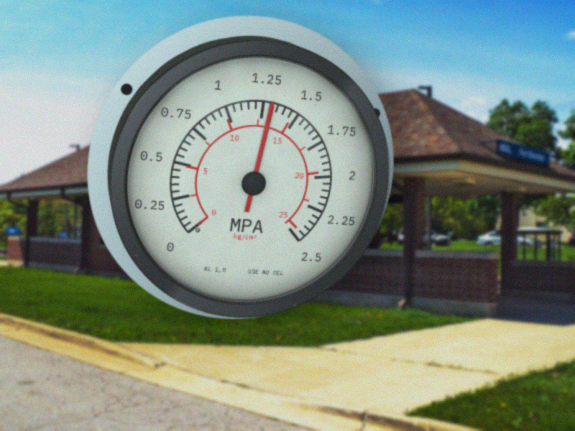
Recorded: 1.3,MPa
